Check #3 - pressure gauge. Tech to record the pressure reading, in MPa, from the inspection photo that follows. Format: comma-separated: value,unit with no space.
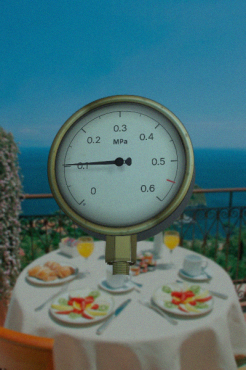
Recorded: 0.1,MPa
